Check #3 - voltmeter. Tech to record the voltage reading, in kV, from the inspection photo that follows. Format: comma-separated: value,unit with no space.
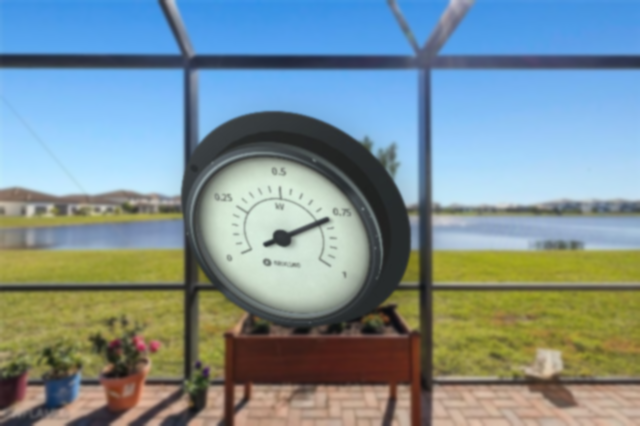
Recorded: 0.75,kV
